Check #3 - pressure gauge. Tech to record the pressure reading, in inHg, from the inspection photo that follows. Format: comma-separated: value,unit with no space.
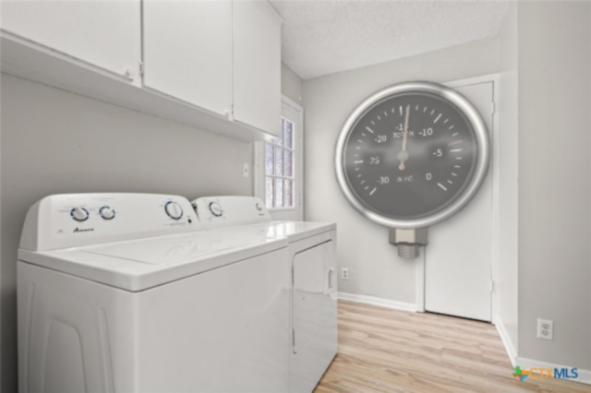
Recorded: -14,inHg
